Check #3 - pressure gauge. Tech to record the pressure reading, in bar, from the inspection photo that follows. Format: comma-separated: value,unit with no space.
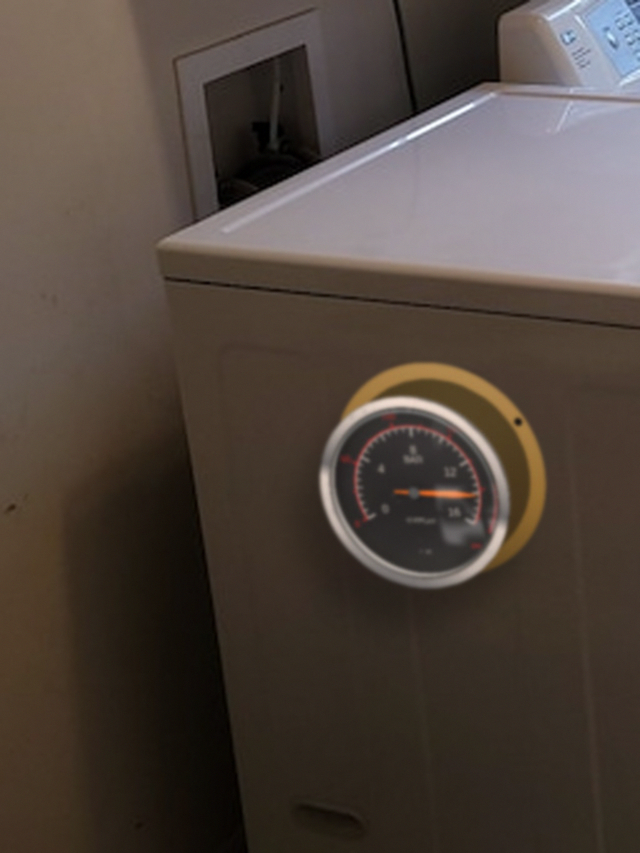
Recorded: 14,bar
